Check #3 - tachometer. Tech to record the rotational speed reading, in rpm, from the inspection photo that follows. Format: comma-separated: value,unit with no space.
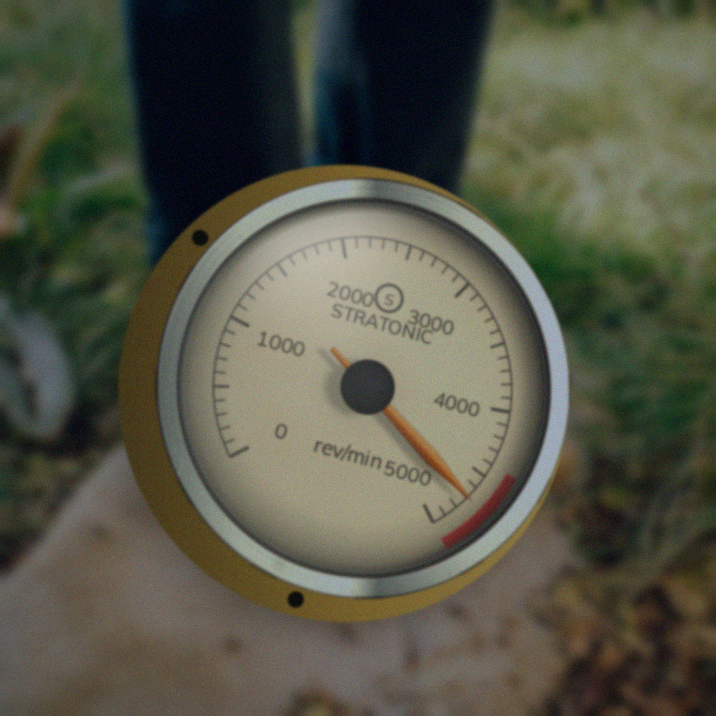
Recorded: 4700,rpm
